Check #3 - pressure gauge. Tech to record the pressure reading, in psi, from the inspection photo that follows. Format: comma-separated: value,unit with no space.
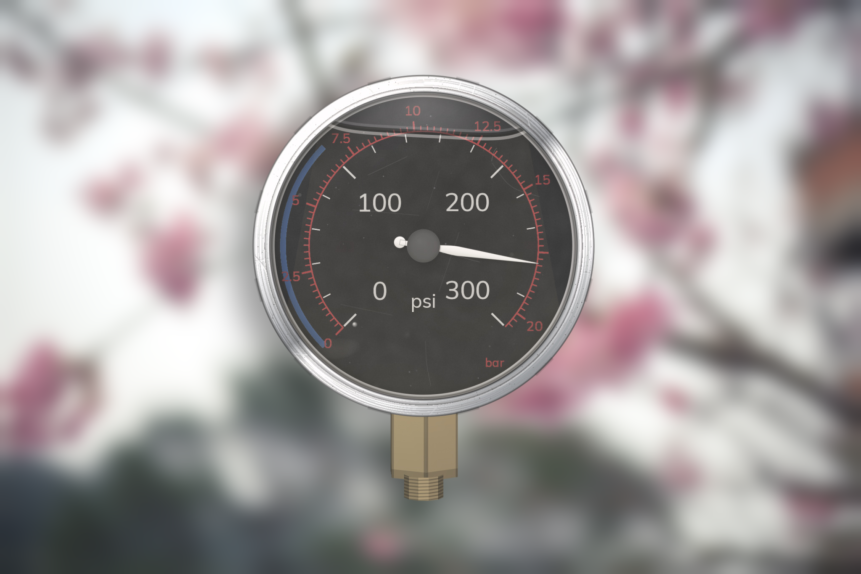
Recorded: 260,psi
